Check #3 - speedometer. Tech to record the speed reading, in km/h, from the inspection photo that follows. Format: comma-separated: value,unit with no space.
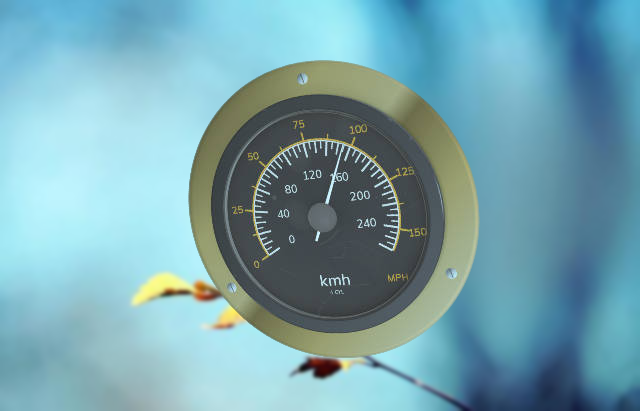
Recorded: 155,km/h
